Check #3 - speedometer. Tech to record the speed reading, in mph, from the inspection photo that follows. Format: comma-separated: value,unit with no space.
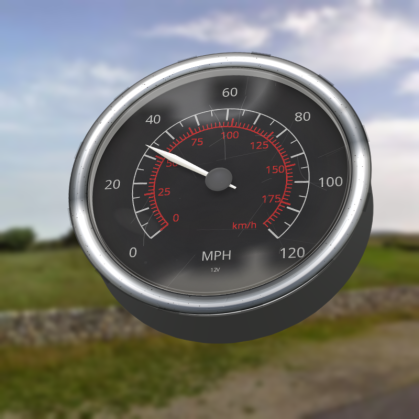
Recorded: 32.5,mph
